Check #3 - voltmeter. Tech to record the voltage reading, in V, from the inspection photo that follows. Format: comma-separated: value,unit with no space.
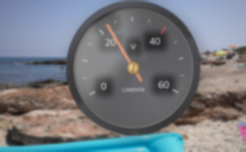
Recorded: 22.5,V
